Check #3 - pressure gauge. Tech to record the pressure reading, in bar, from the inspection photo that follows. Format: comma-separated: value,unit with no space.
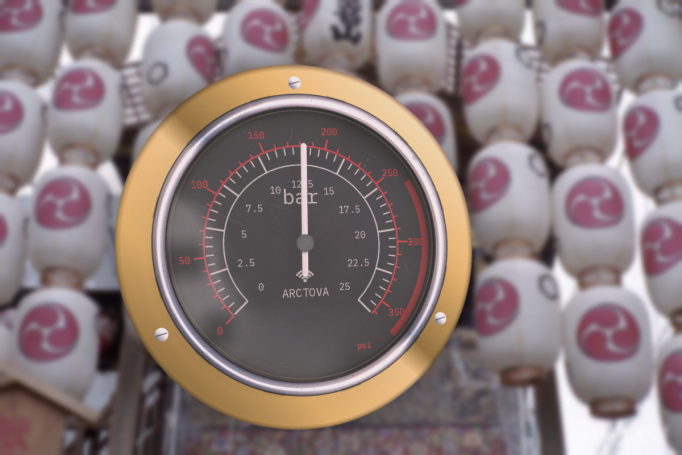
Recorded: 12.5,bar
